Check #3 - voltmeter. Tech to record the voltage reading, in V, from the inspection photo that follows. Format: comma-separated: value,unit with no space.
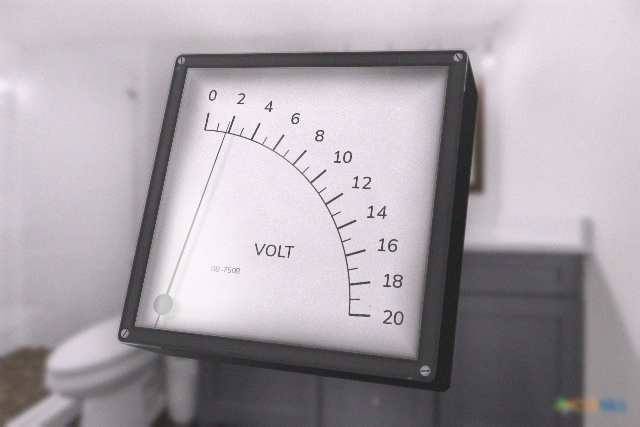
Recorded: 2,V
